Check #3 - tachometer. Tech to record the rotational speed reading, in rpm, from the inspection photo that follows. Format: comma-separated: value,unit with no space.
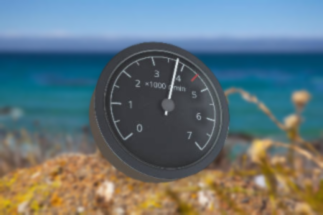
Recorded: 3750,rpm
